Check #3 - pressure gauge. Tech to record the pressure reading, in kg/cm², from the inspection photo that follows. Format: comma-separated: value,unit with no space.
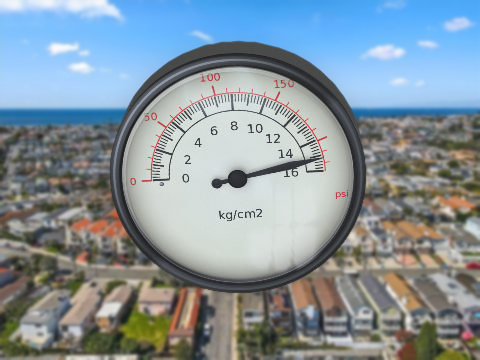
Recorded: 15,kg/cm²
